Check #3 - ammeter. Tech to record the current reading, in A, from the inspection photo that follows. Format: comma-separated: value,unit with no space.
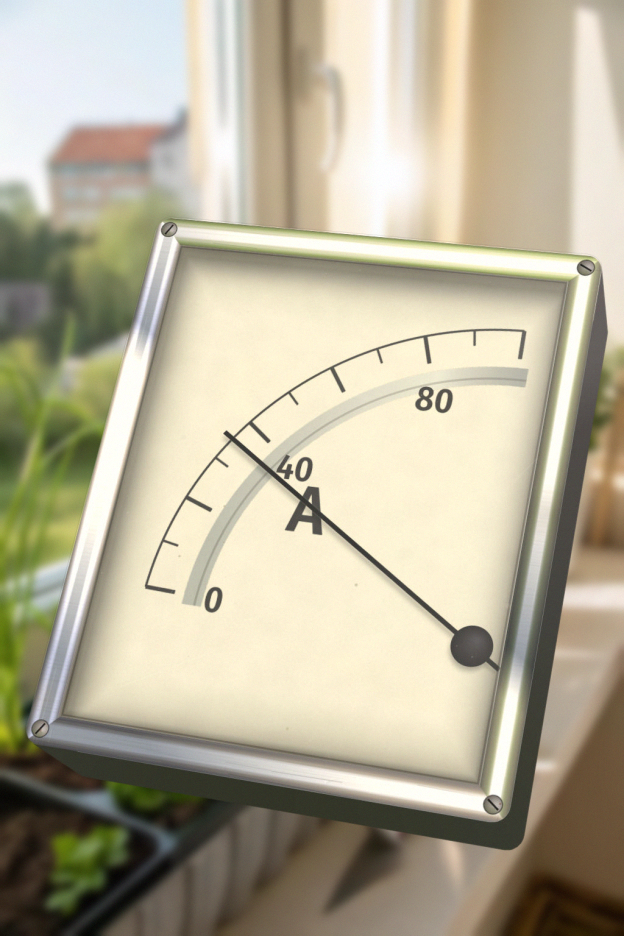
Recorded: 35,A
